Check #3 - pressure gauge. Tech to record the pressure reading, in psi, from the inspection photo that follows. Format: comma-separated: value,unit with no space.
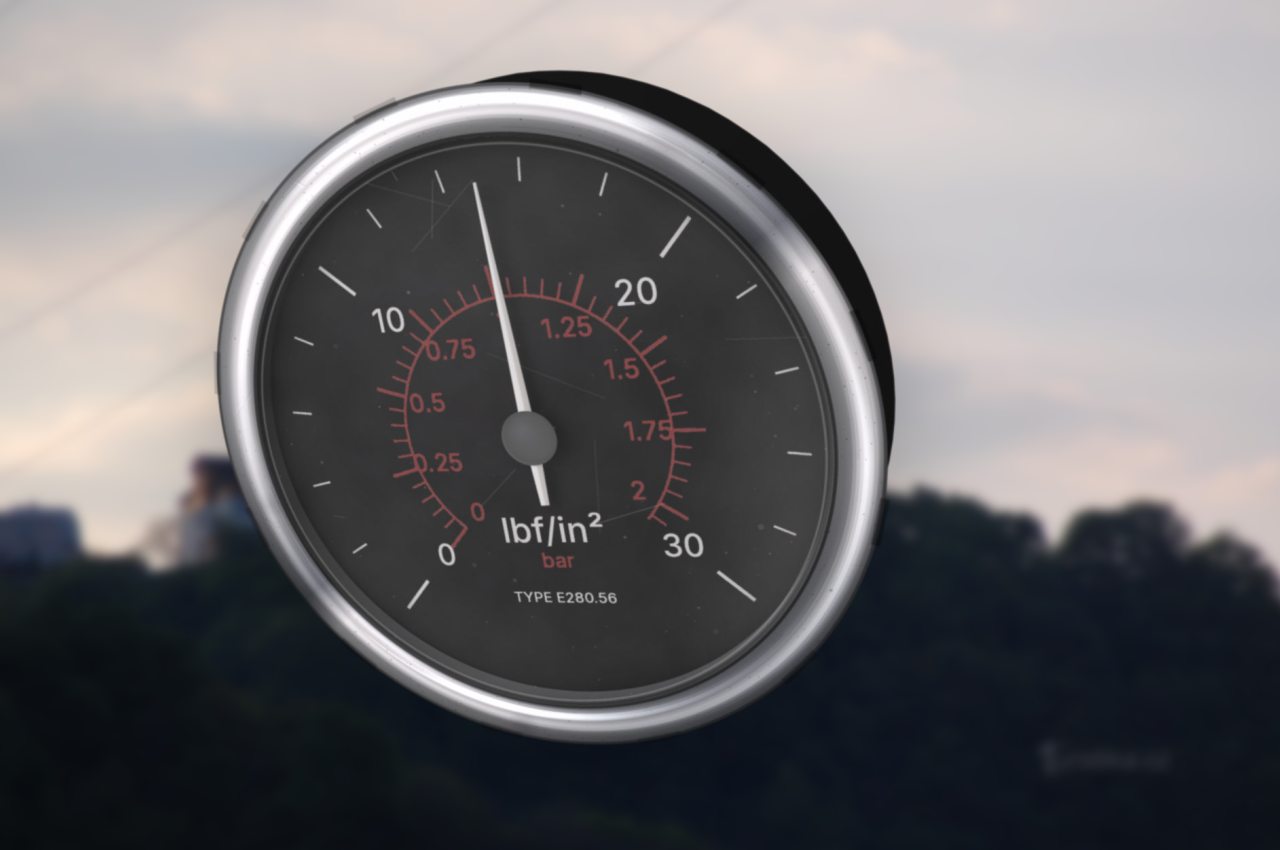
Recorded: 15,psi
